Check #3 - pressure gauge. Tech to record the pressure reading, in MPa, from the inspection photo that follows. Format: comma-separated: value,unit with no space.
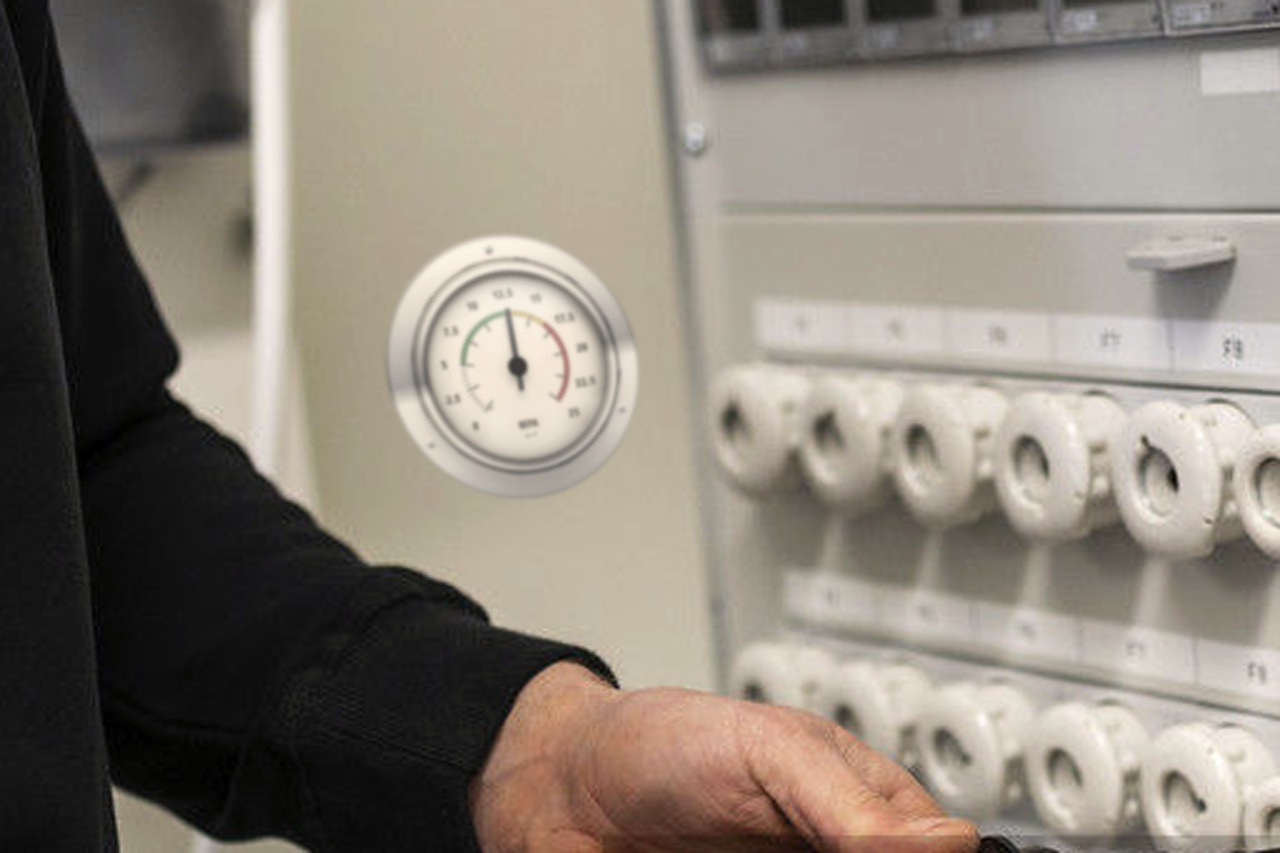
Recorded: 12.5,MPa
